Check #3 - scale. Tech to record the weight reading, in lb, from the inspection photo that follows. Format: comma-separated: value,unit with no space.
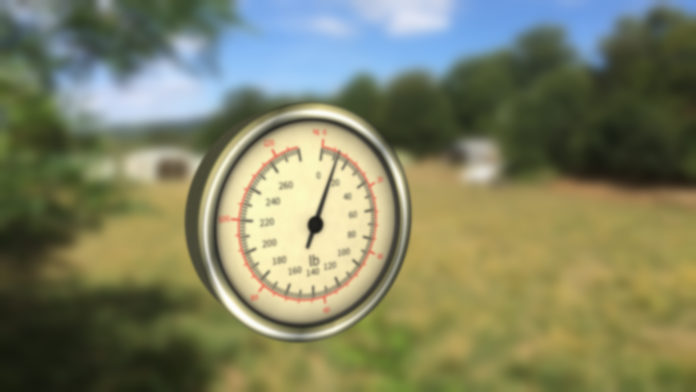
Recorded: 10,lb
